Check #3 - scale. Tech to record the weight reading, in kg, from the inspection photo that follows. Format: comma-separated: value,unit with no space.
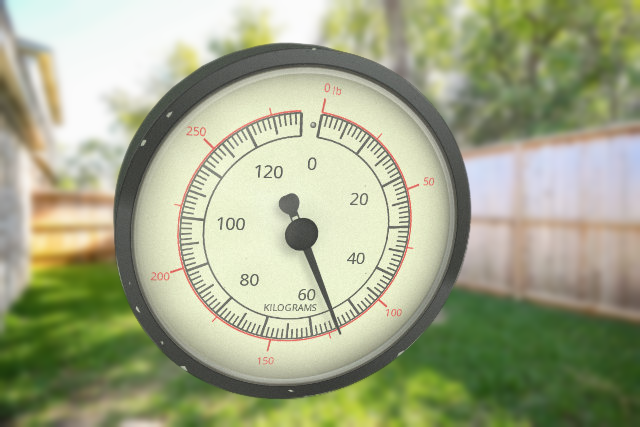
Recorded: 55,kg
